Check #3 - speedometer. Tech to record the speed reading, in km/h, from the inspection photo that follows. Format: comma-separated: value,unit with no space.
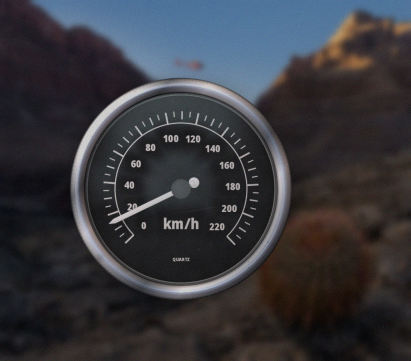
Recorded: 15,km/h
